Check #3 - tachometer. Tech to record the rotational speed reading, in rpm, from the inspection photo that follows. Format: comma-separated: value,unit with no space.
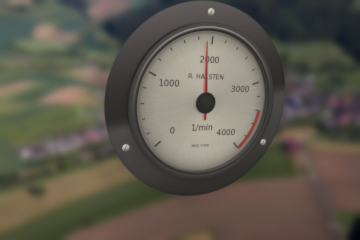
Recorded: 1900,rpm
